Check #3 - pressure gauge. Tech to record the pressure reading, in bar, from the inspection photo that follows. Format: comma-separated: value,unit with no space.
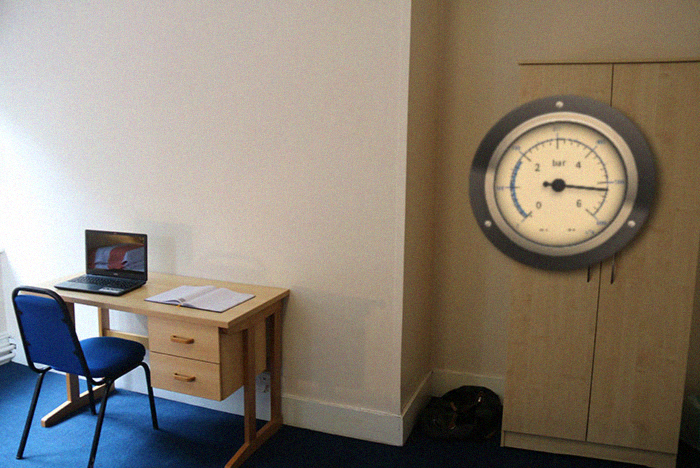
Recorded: 5.2,bar
